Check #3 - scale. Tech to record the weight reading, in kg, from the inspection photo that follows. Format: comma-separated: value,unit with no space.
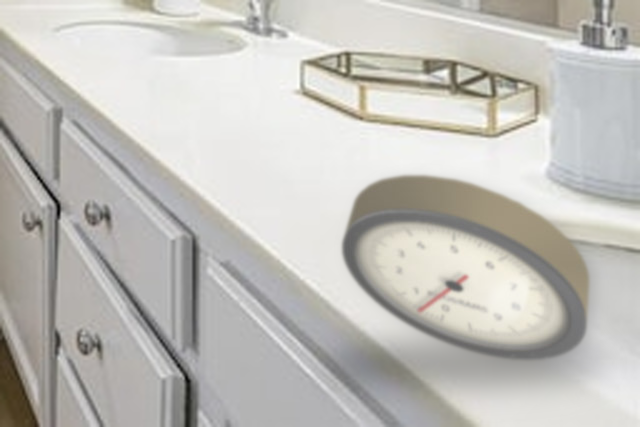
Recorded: 0.5,kg
